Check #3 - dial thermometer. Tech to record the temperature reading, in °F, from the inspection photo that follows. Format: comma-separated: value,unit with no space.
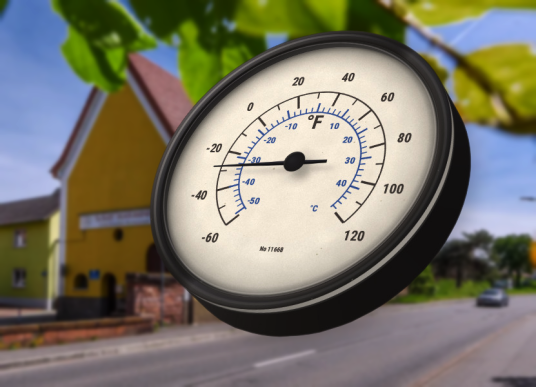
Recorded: -30,°F
